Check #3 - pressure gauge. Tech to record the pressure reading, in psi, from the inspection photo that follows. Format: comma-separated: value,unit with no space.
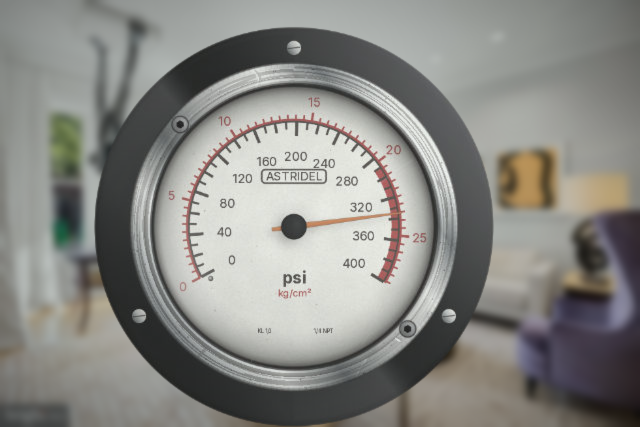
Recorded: 335,psi
